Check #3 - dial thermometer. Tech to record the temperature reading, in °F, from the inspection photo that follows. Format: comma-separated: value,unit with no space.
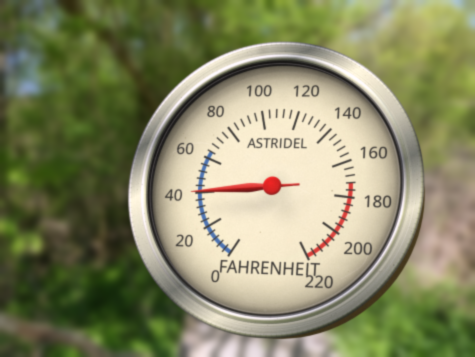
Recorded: 40,°F
